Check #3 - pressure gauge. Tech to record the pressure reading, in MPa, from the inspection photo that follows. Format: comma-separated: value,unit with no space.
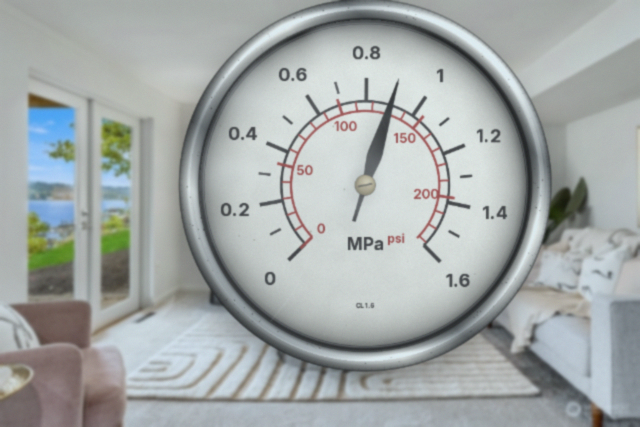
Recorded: 0.9,MPa
